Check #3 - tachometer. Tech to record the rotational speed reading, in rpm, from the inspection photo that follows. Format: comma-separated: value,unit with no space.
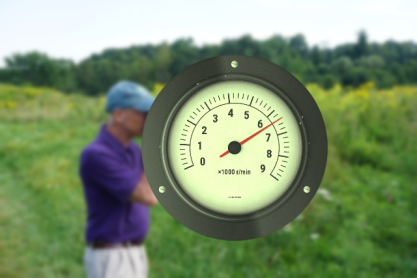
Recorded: 6400,rpm
